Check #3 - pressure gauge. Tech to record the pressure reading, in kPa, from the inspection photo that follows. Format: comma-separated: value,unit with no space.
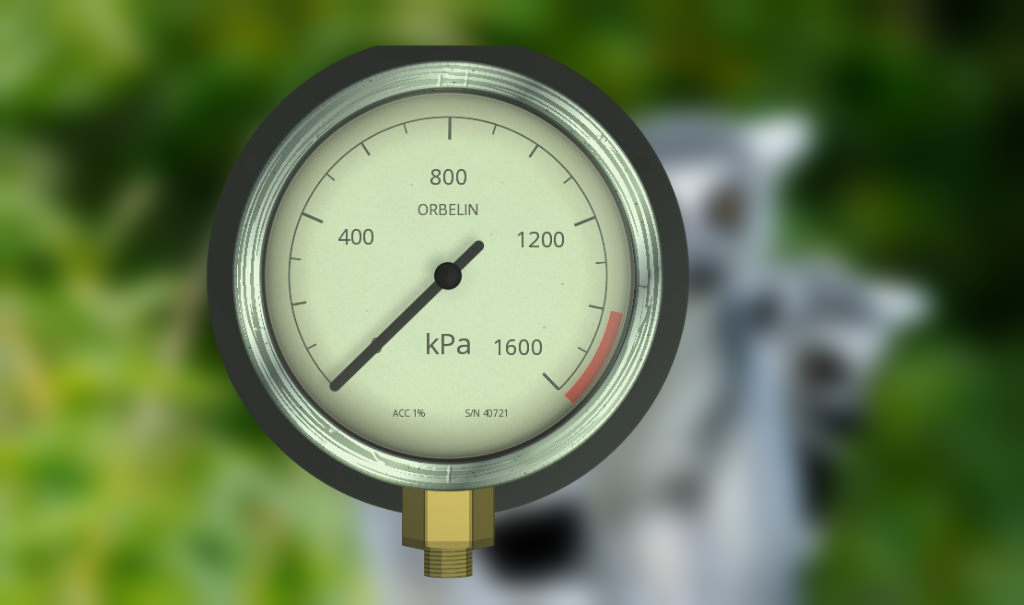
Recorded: 0,kPa
